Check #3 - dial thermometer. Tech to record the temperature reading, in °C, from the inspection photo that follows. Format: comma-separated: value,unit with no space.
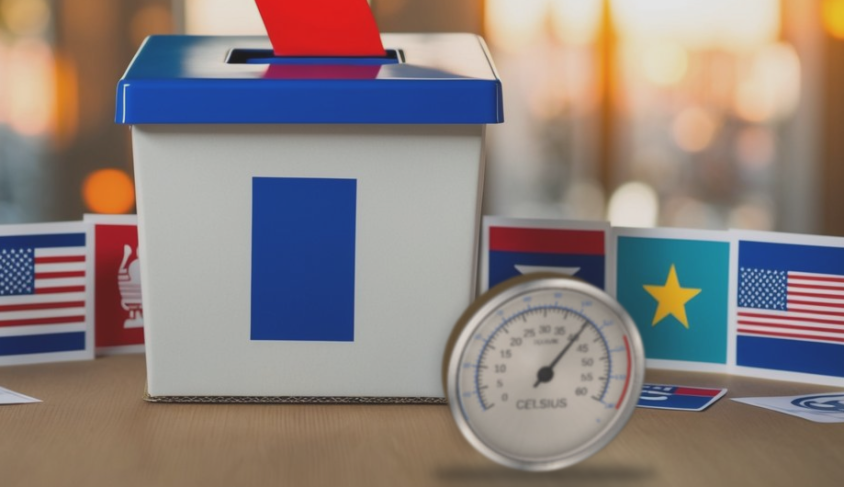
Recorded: 40,°C
